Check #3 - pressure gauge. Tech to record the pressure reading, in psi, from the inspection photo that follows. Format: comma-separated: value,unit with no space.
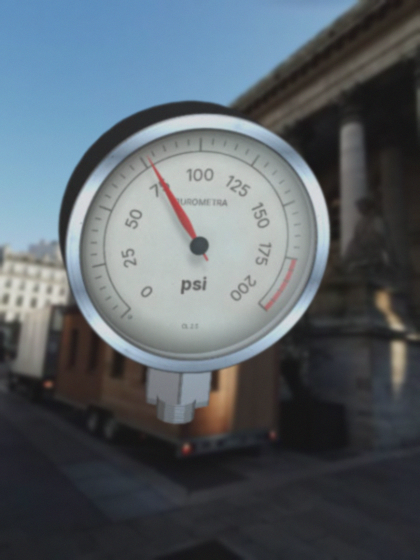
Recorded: 77.5,psi
